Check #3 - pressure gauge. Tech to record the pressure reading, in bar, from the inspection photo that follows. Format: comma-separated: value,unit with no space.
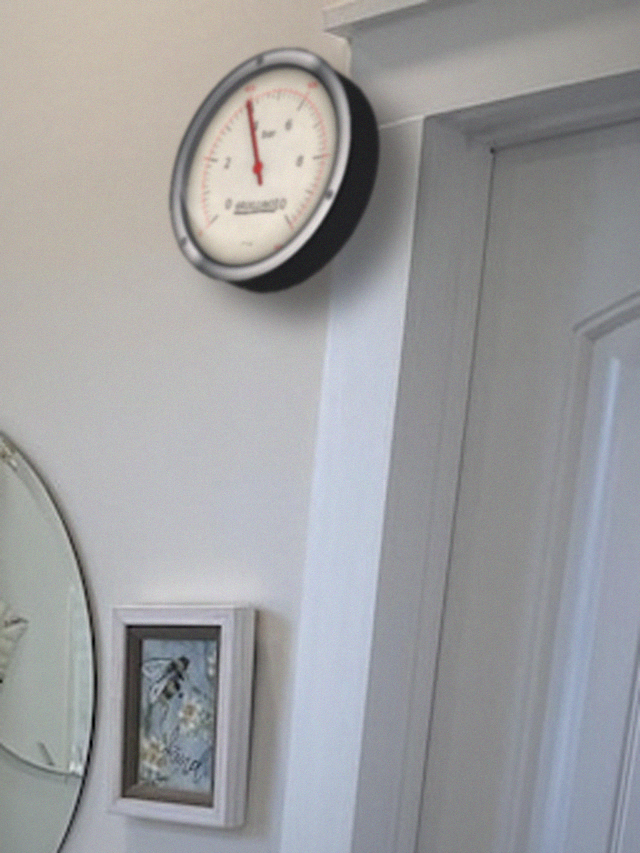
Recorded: 4,bar
